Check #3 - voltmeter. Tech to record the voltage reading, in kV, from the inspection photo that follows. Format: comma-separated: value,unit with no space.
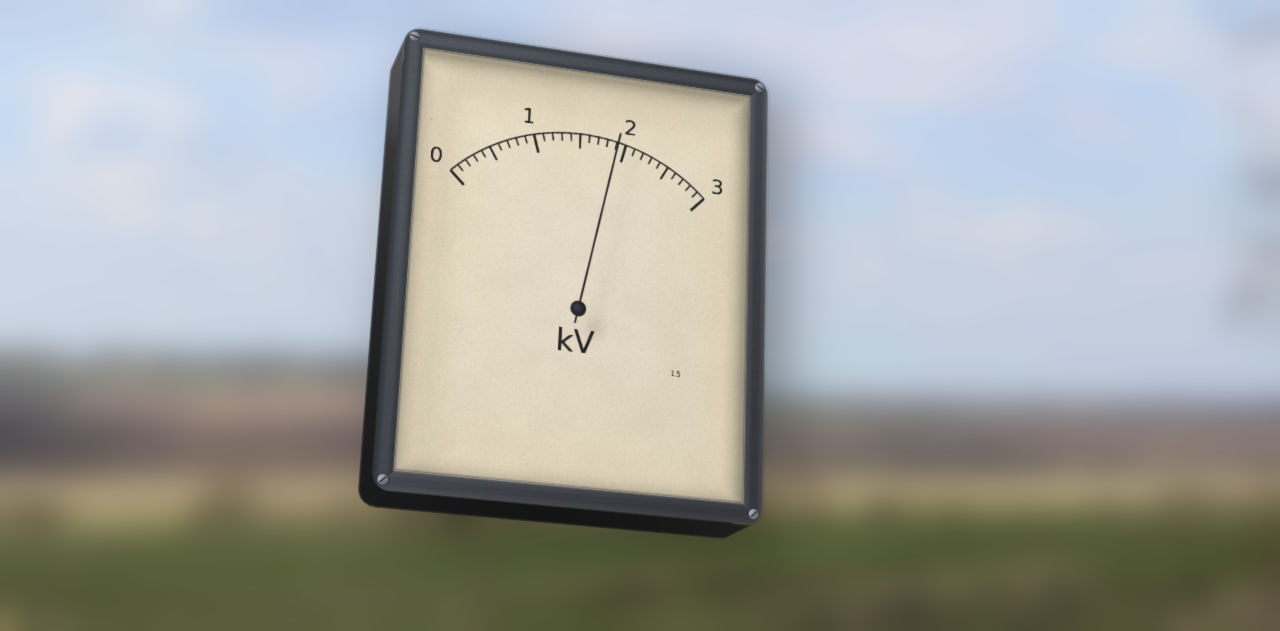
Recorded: 1.9,kV
